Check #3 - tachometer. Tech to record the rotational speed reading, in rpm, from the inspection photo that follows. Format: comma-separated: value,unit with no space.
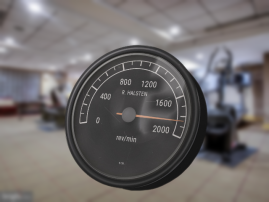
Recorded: 1850,rpm
